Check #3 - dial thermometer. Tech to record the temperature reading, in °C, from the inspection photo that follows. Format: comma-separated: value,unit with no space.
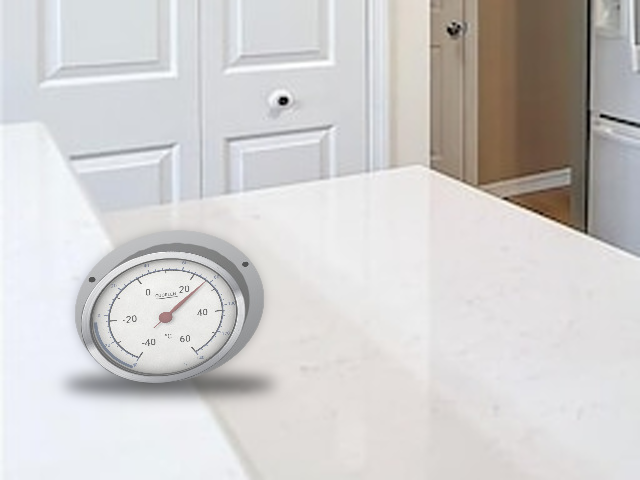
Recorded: 25,°C
